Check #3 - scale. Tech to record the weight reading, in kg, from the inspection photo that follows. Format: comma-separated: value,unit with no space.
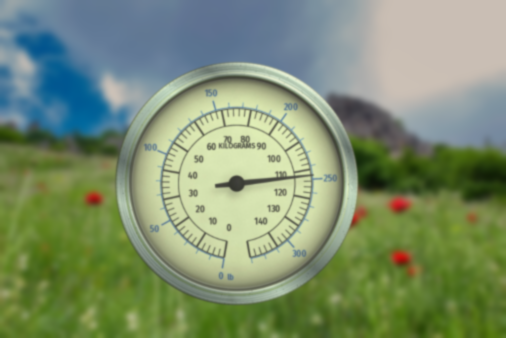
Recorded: 112,kg
